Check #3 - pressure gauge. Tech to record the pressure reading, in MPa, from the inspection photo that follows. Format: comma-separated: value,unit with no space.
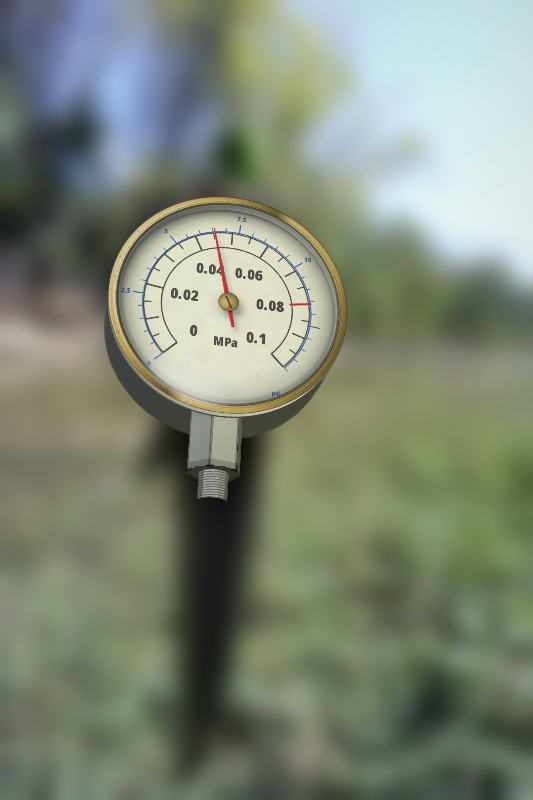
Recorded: 0.045,MPa
